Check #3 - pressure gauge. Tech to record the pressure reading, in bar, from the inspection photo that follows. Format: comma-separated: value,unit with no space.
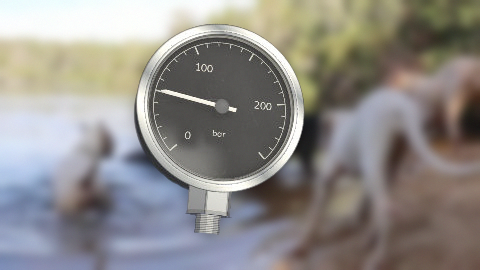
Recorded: 50,bar
